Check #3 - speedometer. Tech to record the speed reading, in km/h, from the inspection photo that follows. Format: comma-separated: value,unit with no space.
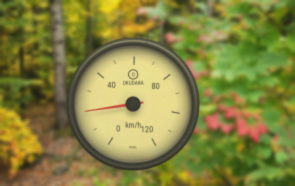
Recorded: 20,km/h
